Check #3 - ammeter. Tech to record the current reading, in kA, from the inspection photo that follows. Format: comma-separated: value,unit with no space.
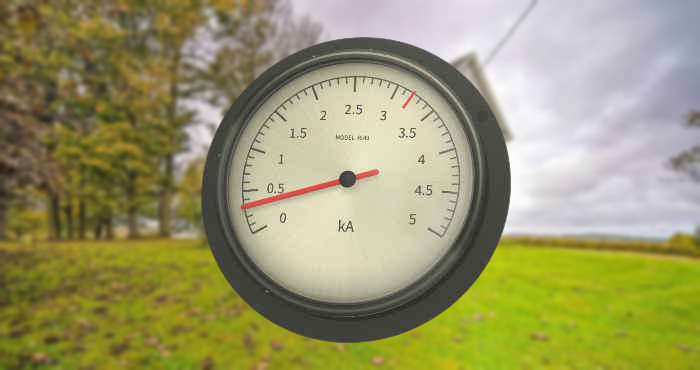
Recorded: 0.3,kA
